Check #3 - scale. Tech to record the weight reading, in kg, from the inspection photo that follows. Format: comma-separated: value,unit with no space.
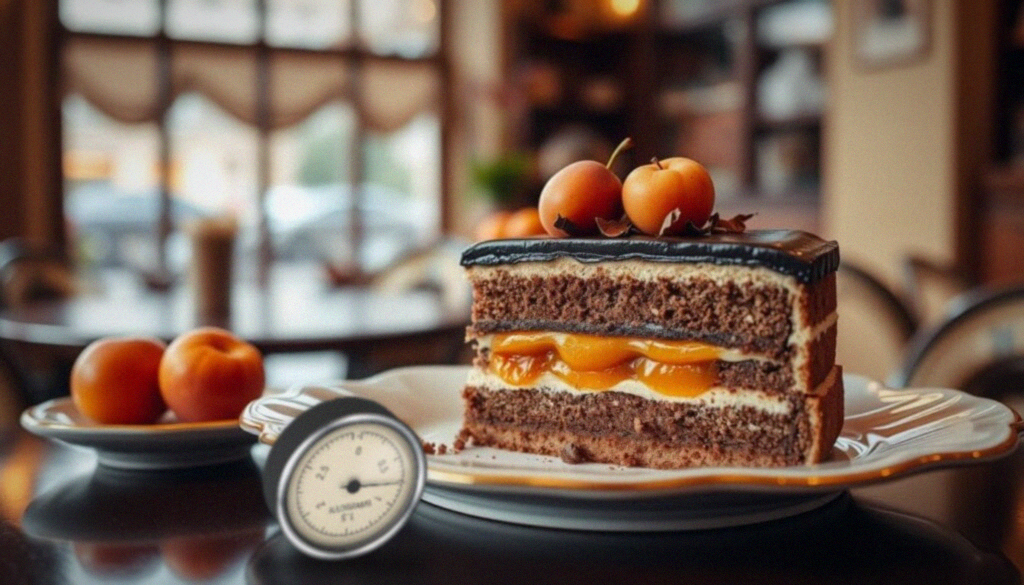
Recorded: 0.75,kg
